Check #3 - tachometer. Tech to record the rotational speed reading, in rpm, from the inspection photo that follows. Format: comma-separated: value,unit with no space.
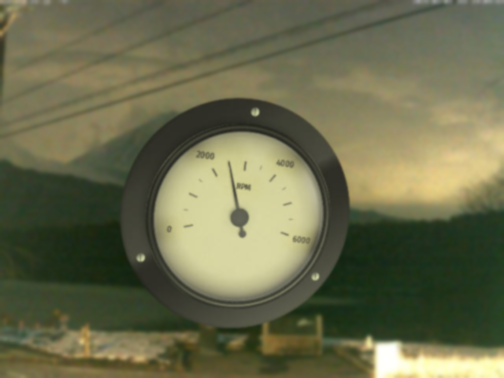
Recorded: 2500,rpm
